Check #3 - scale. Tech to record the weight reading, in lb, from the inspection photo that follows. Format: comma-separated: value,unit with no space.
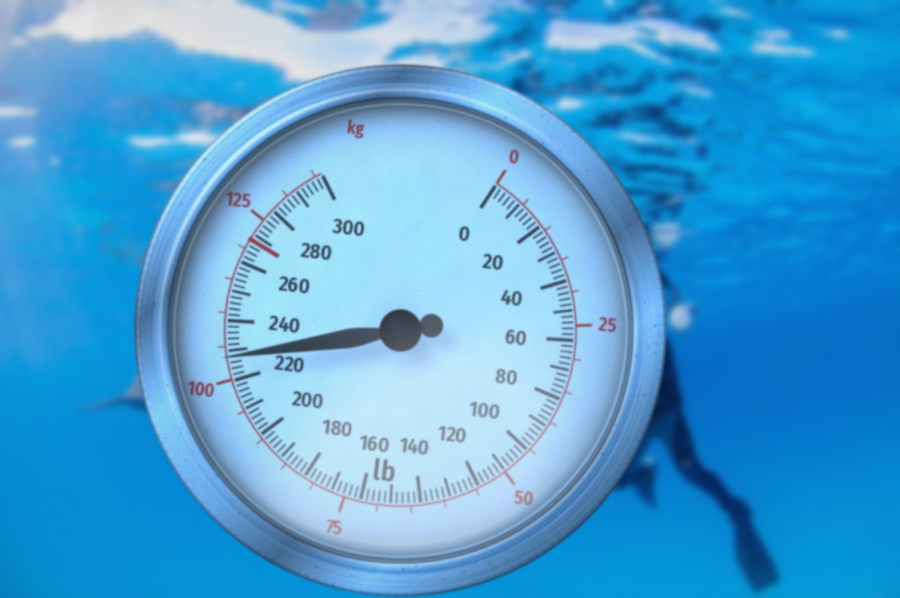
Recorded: 228,lb
